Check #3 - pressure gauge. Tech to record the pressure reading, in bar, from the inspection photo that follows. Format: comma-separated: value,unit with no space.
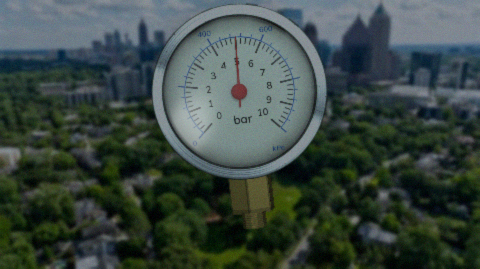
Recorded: 5,bar
